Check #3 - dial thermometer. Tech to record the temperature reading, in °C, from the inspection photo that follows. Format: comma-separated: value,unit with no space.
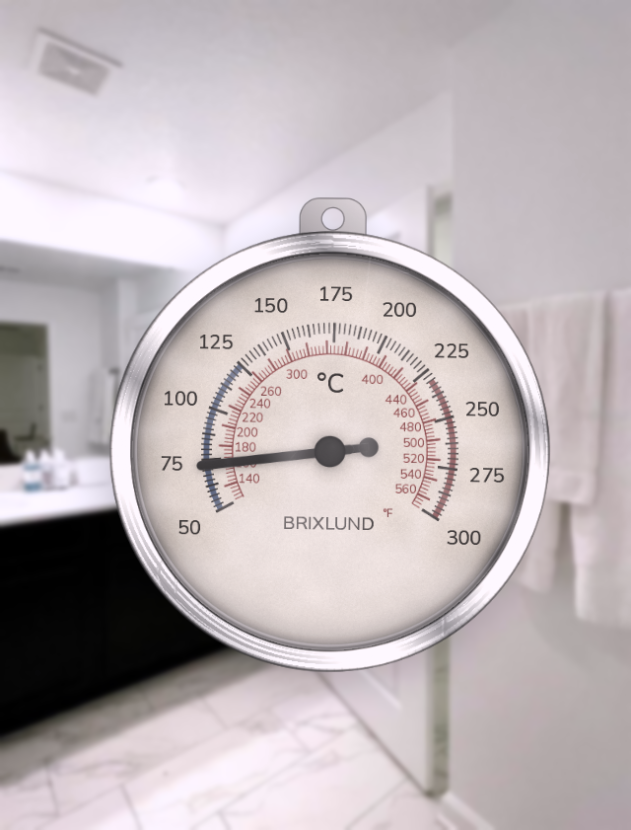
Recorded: 72.5,°C
